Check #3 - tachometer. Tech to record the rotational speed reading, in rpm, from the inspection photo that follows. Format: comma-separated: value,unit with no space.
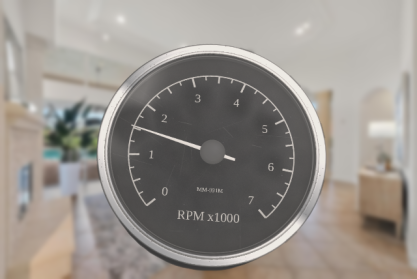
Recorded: 1500,rpm
